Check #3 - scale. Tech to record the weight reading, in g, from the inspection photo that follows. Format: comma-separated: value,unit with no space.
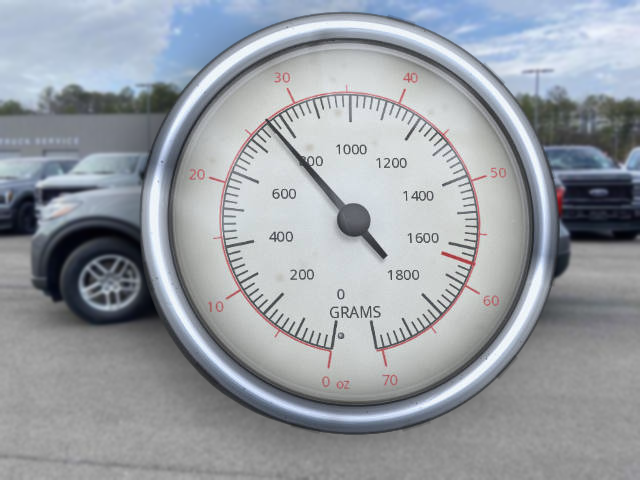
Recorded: 760,g
